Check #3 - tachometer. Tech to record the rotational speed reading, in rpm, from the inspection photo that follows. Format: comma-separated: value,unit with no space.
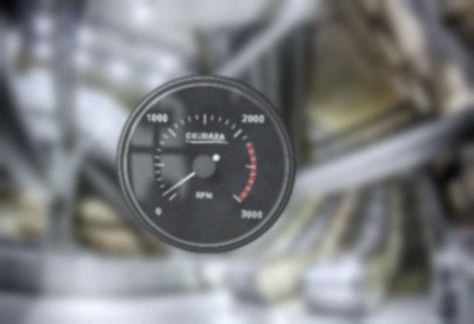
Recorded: 100,rpm
